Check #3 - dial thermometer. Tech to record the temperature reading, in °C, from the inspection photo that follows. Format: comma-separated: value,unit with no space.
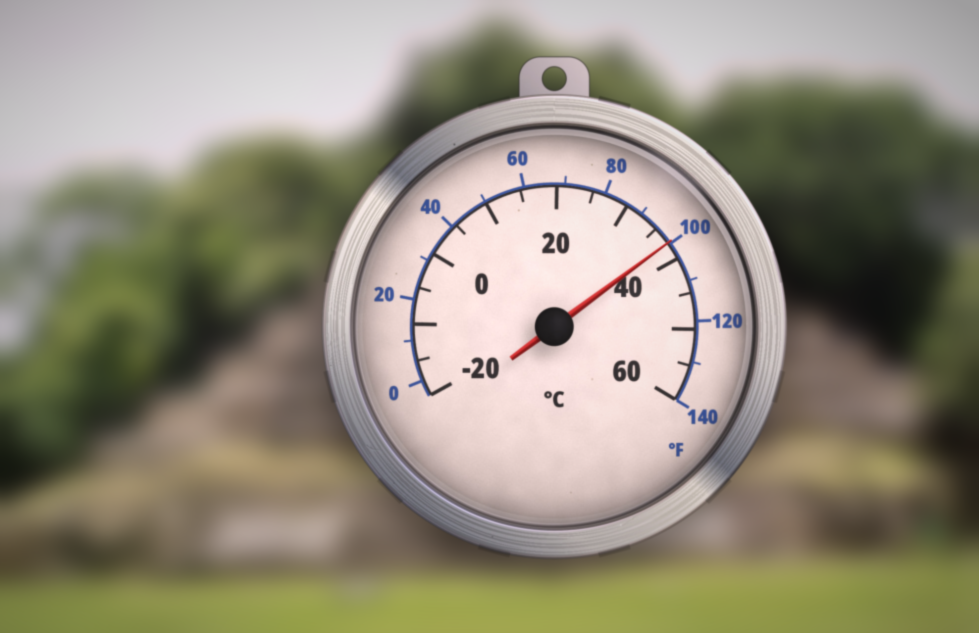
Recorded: 37.5,°C
